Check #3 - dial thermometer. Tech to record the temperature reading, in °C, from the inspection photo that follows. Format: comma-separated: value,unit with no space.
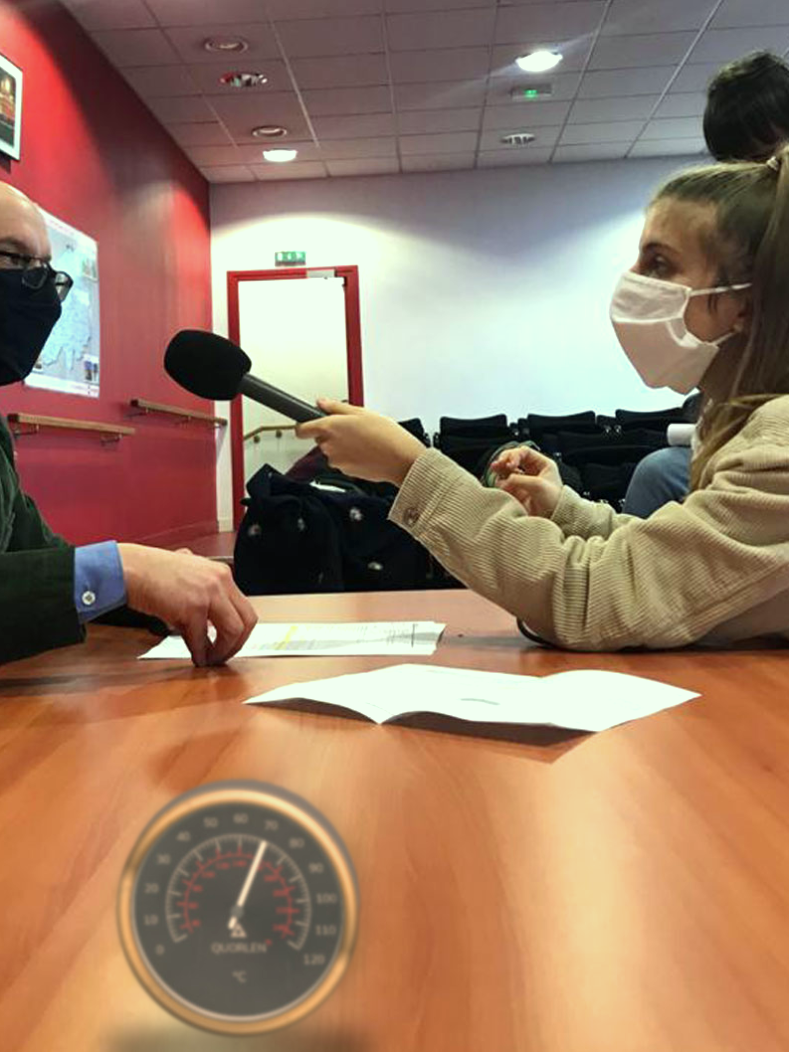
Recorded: 70,°C
